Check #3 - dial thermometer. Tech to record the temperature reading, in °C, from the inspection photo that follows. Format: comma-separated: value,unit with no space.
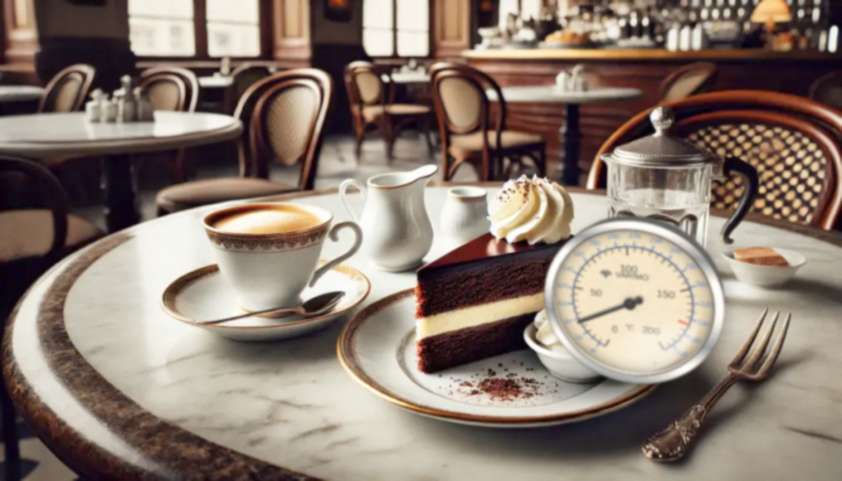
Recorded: 25,°C
